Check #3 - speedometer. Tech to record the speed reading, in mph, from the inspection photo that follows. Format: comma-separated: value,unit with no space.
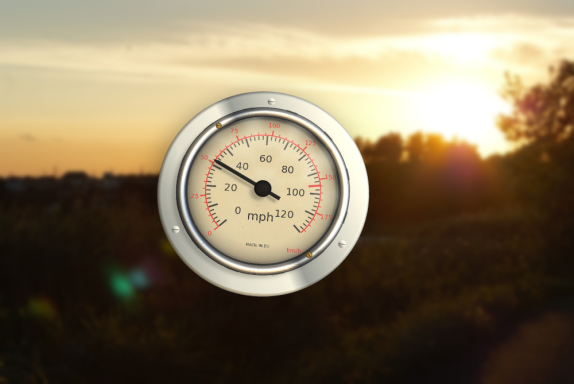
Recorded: 32,mph
